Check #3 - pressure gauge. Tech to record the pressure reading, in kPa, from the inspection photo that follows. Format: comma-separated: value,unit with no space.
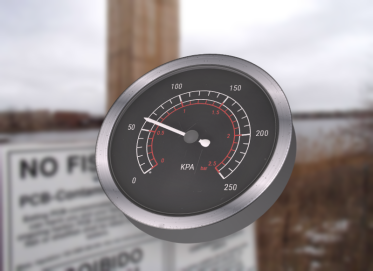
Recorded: 60,kPa
